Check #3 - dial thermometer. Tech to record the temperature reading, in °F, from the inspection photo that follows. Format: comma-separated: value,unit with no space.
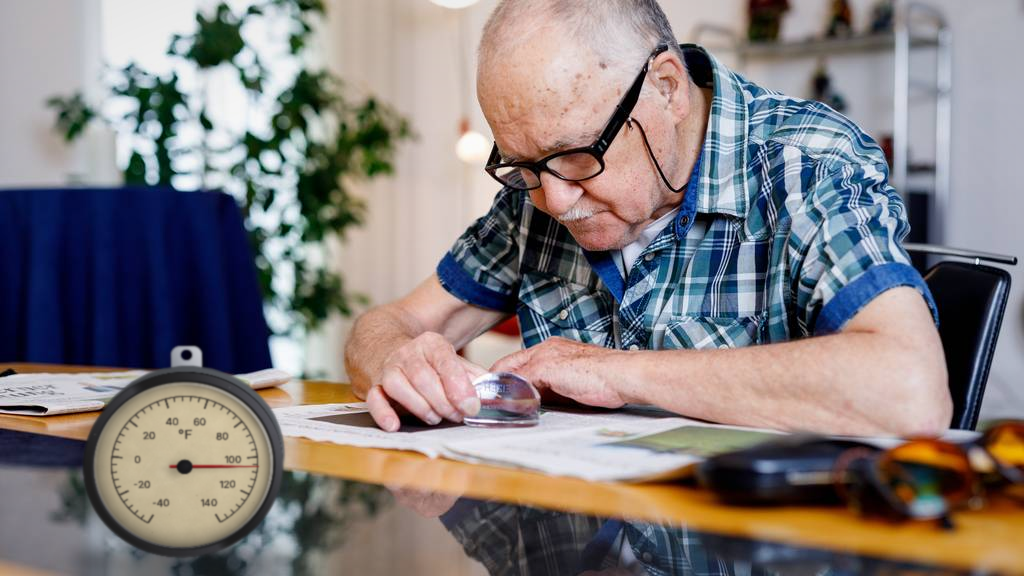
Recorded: 104,°F
